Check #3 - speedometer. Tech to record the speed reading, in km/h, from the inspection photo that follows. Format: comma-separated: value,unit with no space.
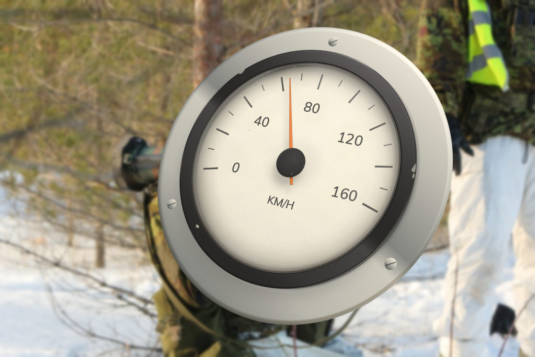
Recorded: 65,km/h
